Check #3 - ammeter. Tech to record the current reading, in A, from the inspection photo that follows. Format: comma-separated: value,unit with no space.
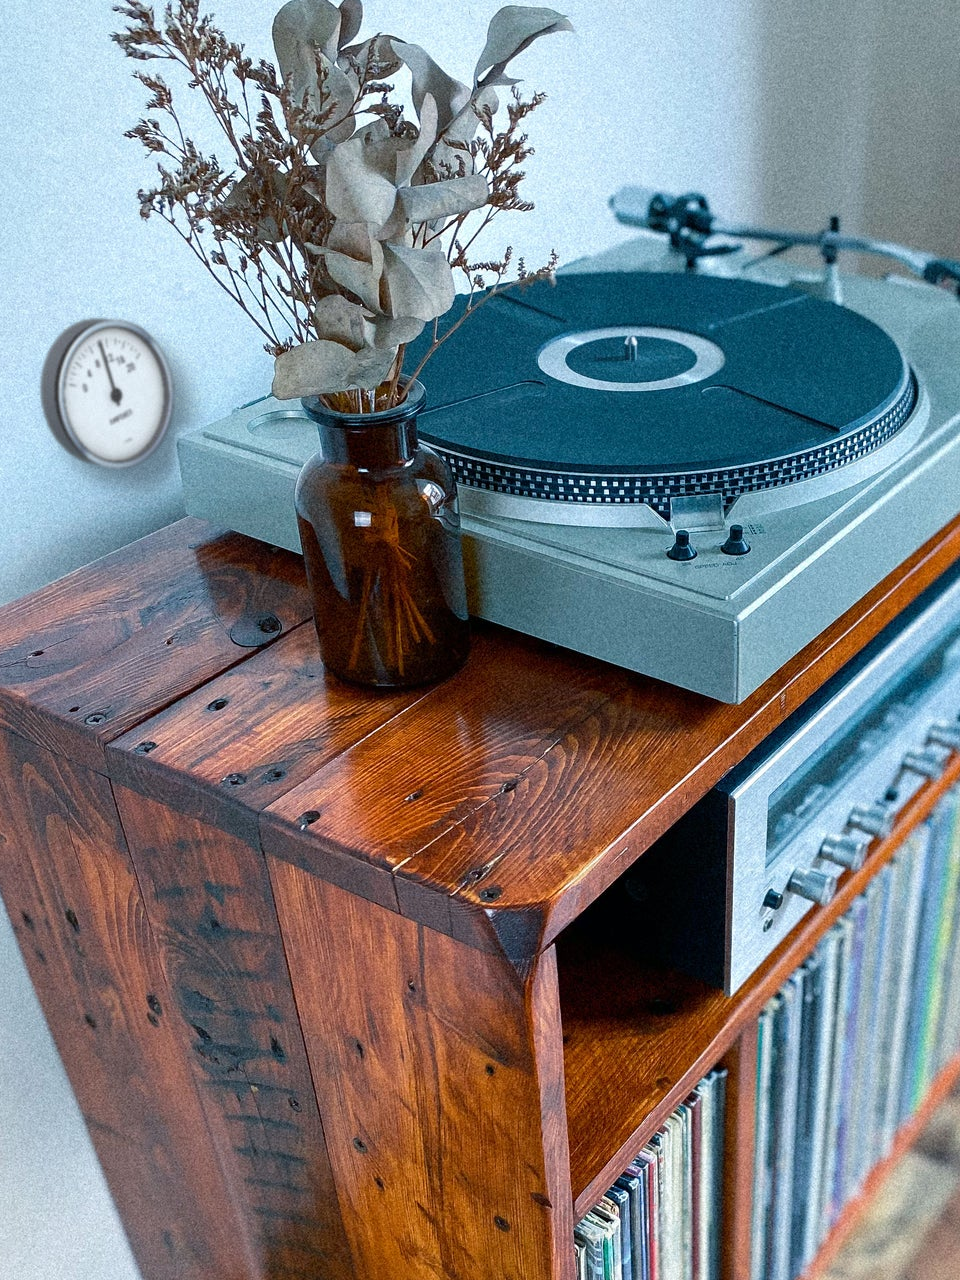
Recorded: 10,A
